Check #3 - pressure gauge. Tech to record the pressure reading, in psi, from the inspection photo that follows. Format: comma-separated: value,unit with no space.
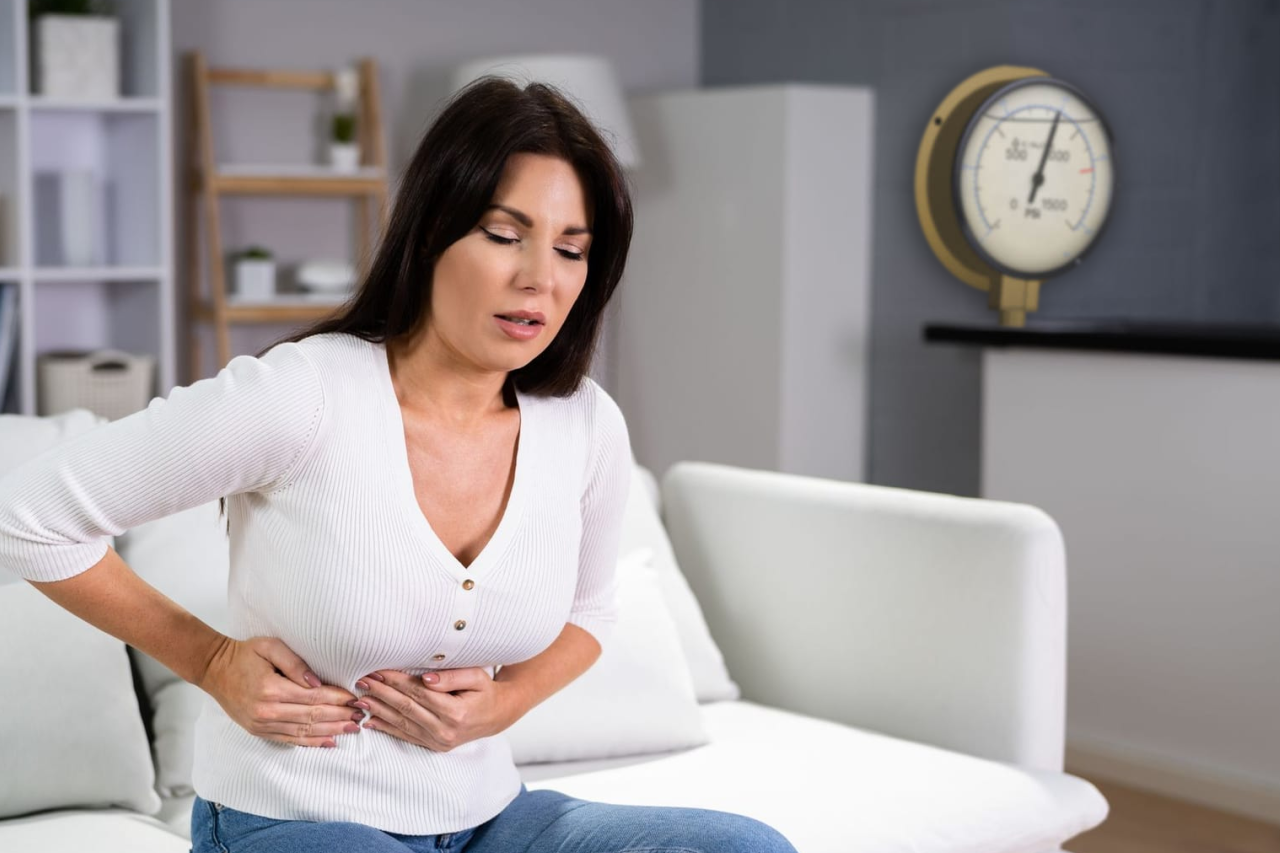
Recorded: 850,psi
